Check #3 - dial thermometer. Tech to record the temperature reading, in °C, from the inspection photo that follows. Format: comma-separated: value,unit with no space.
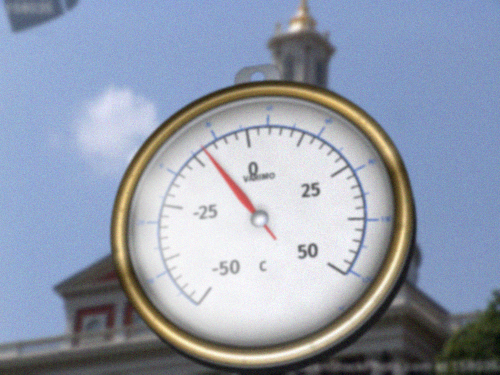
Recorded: -10,°C
